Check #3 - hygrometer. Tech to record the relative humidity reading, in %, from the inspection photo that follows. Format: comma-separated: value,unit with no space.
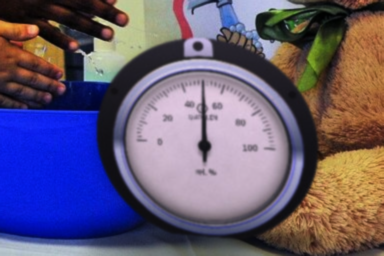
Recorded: 50,%
